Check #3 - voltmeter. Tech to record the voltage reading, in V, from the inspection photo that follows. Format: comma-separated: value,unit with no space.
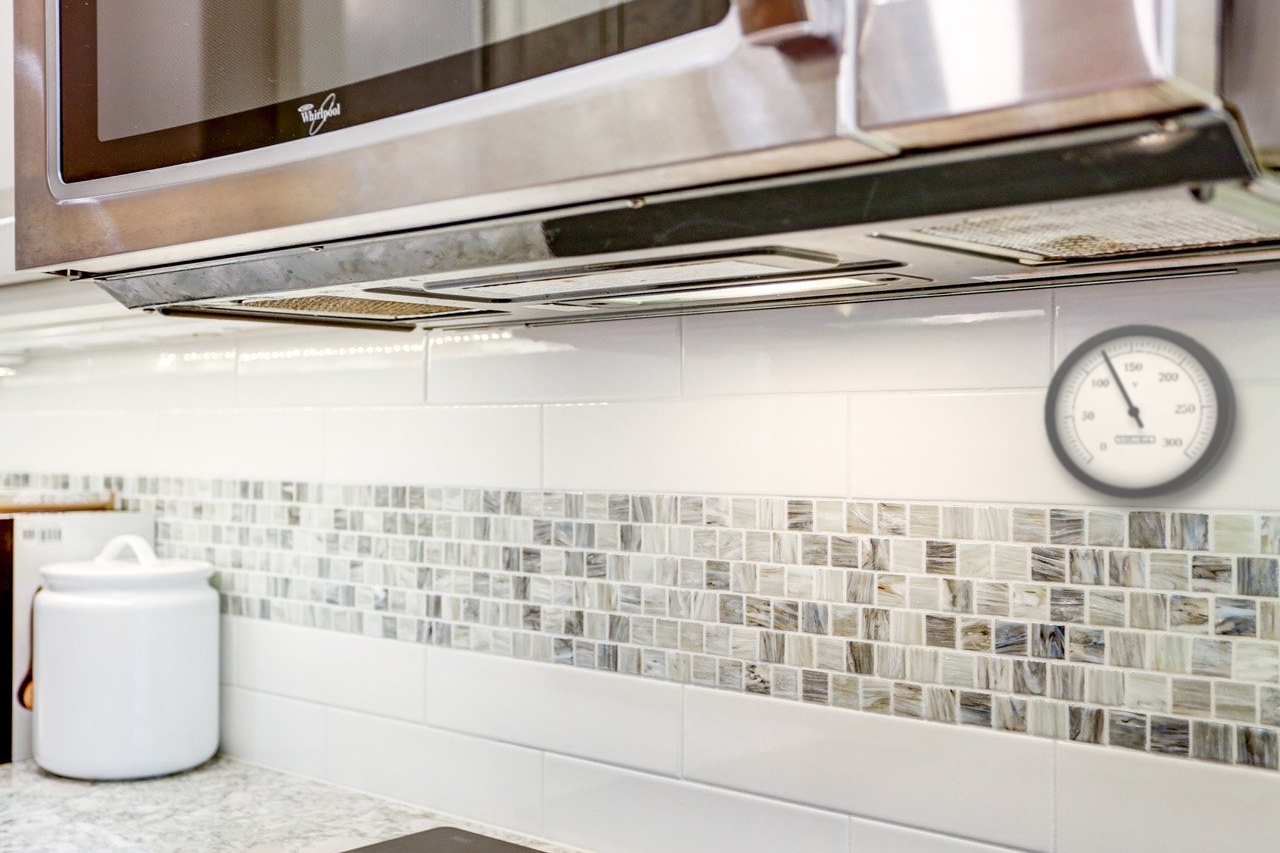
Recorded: 125,V
